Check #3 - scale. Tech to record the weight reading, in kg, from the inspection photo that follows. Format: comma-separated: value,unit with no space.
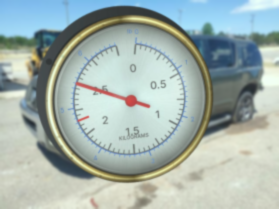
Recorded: 2.5,kg
